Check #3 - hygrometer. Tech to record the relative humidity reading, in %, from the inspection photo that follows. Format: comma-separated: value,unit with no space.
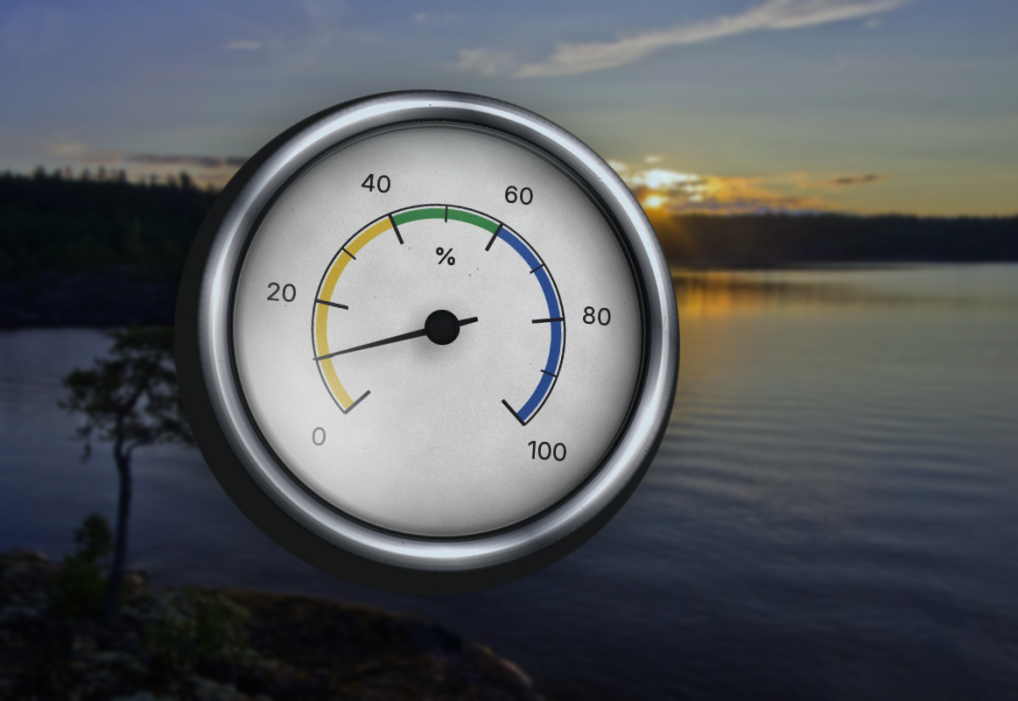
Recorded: 10,%
